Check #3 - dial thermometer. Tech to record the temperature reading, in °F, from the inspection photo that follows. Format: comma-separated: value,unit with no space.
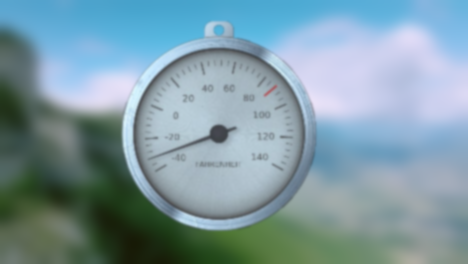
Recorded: -32,°F
